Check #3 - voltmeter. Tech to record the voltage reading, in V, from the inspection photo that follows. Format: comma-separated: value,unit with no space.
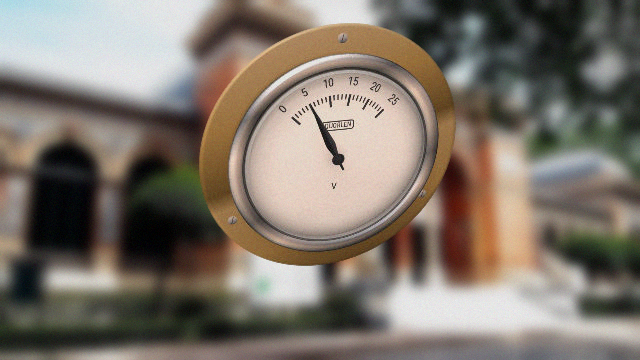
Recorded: 5,V
